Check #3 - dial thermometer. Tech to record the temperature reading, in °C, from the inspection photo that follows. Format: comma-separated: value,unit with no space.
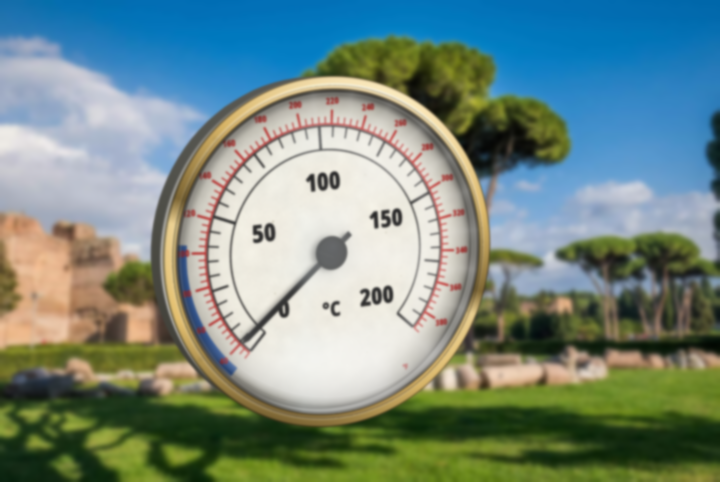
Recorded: 5,°C
